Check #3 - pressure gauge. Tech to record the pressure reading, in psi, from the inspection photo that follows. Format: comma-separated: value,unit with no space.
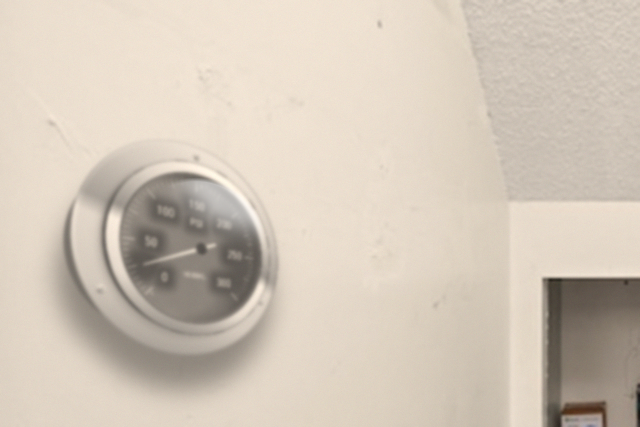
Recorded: 25,psi
